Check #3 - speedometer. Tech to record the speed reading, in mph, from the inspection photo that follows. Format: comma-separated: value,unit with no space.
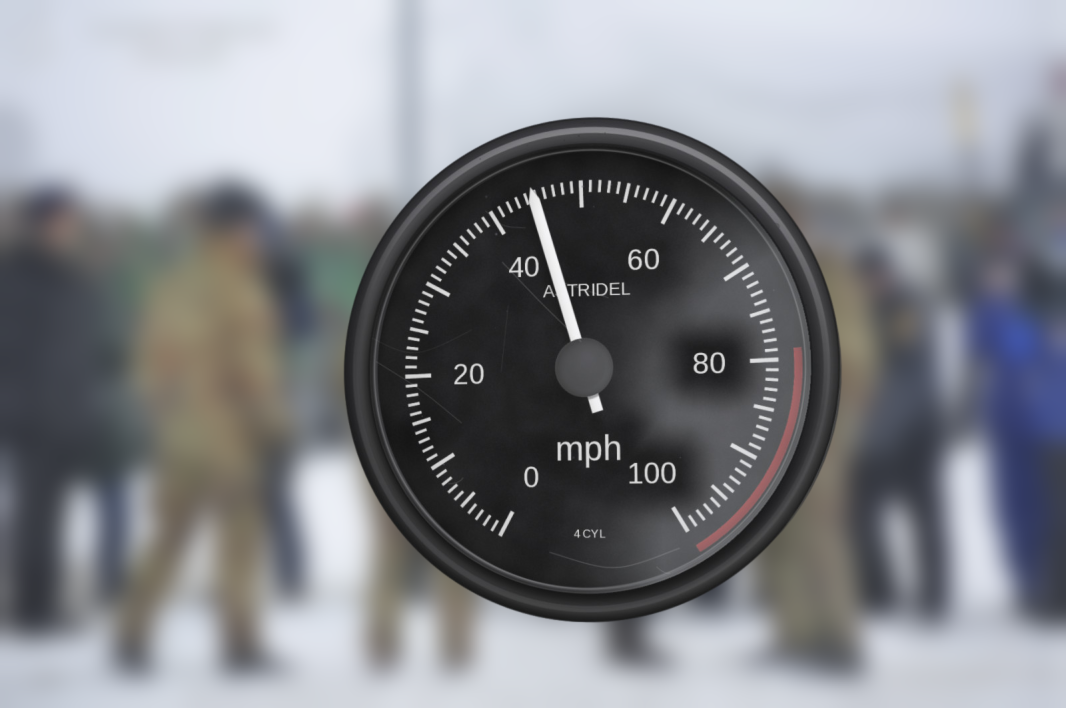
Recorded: 45,mph
